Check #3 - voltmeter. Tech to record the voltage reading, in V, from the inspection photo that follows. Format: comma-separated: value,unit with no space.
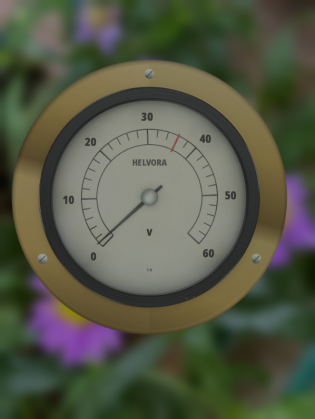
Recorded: 1,V
